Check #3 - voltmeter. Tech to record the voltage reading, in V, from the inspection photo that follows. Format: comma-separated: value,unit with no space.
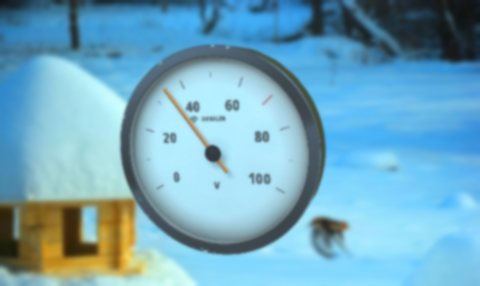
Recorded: 35,V
